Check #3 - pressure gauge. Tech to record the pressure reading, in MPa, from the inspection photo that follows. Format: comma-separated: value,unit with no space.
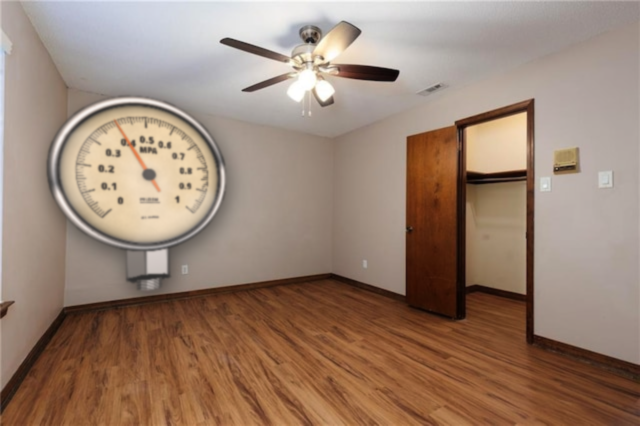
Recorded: 0.4,MPa
